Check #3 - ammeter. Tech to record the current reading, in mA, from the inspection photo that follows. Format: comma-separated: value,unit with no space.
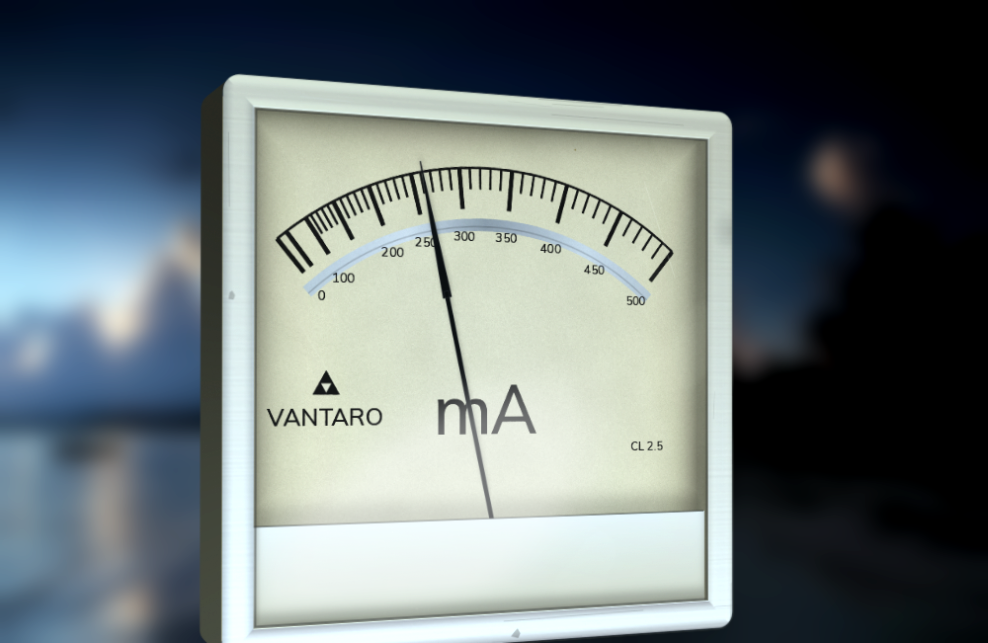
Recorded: 260,mA
